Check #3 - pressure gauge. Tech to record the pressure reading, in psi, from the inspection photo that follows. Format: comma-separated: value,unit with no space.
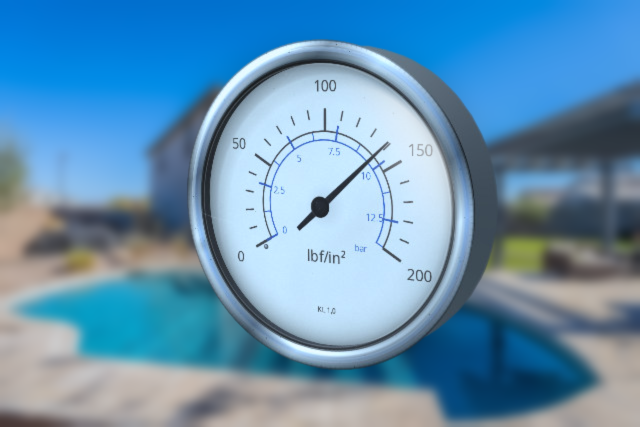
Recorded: 140,psi
